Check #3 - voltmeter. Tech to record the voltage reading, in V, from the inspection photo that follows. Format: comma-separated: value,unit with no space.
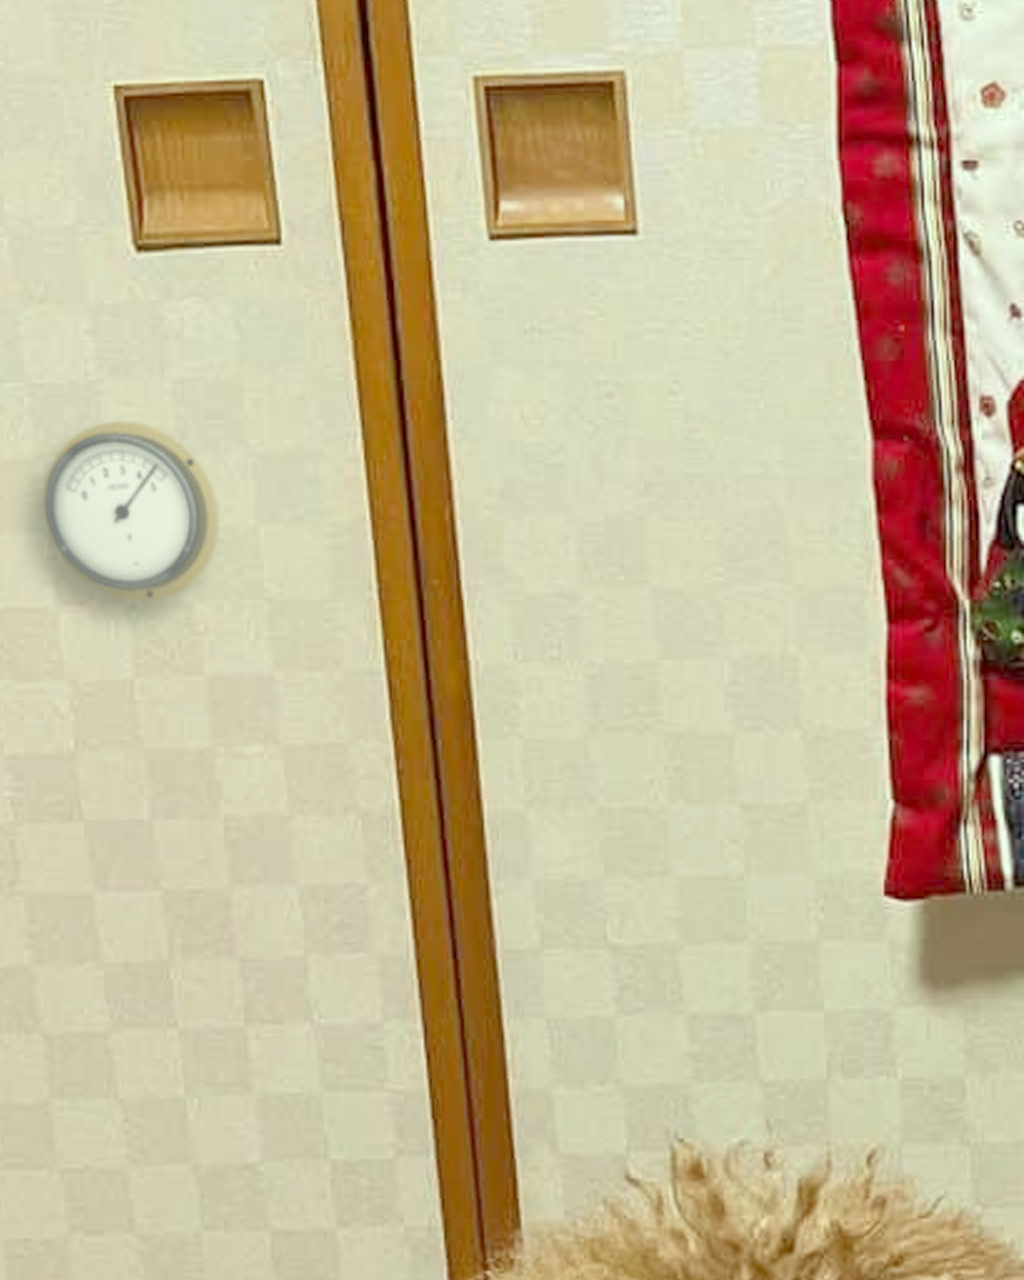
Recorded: 4.5,V
